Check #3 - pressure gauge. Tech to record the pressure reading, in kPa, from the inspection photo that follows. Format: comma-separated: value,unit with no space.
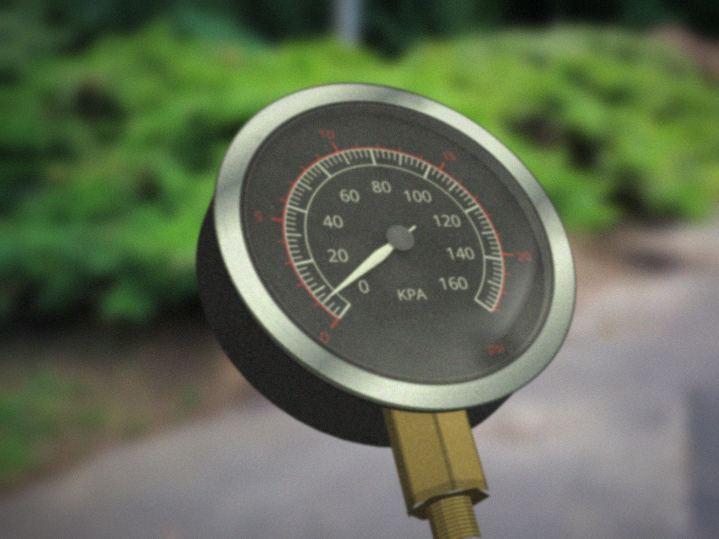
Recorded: 6,kPa
